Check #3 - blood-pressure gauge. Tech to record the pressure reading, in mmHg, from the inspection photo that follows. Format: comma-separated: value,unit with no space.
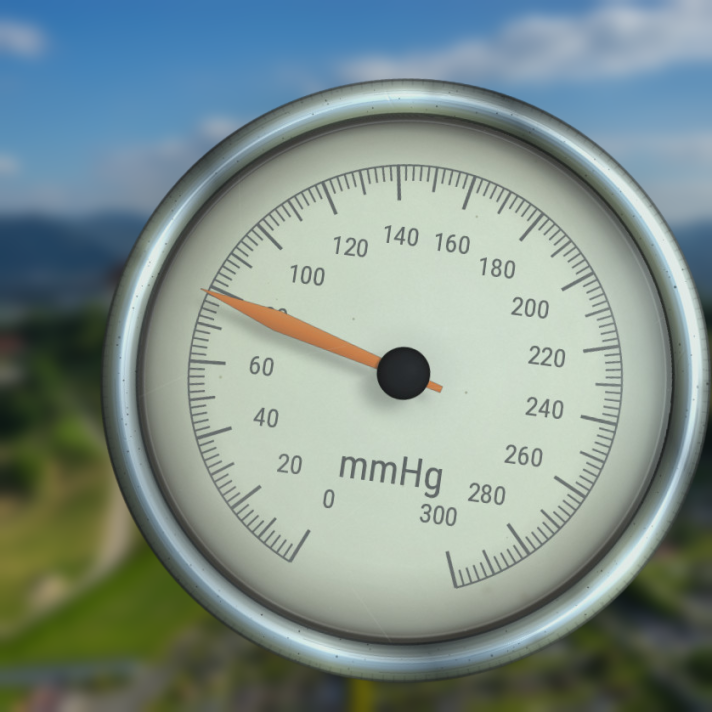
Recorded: 78,mmHg
